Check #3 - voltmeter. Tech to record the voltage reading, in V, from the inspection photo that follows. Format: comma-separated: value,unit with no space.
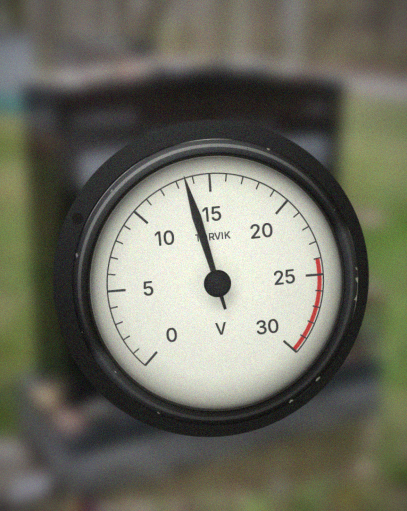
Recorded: 13.5,V
